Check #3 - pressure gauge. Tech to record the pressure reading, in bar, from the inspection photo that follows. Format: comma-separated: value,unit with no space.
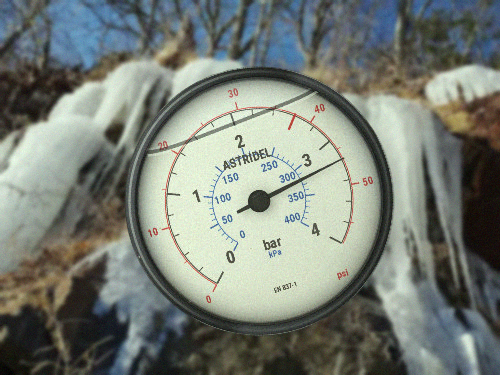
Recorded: 3.2,bar
